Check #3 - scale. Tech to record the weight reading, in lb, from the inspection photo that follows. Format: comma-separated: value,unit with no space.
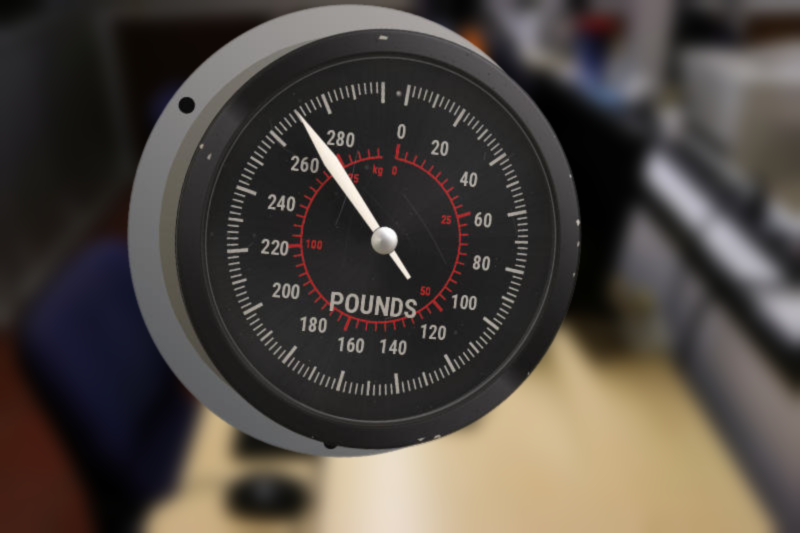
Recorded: 270,lb
